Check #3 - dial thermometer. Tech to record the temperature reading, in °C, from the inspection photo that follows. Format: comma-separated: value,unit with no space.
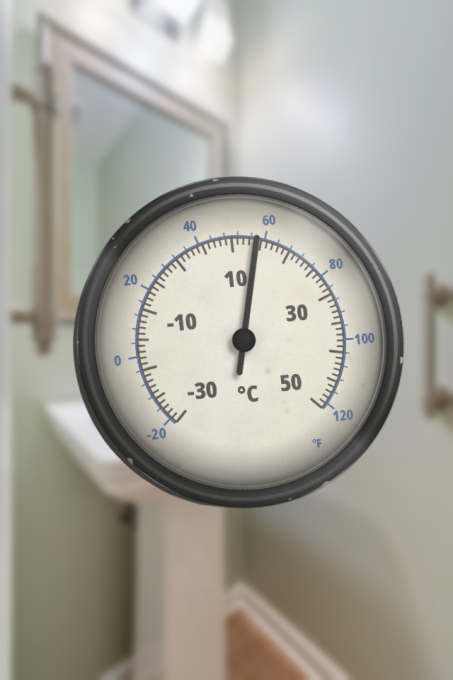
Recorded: 14,°C
